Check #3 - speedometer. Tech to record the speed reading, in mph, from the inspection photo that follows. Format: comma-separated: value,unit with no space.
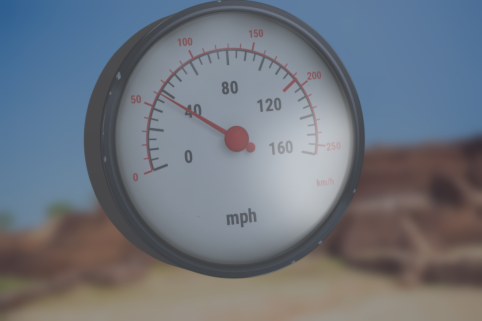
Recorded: 37.5,mph
